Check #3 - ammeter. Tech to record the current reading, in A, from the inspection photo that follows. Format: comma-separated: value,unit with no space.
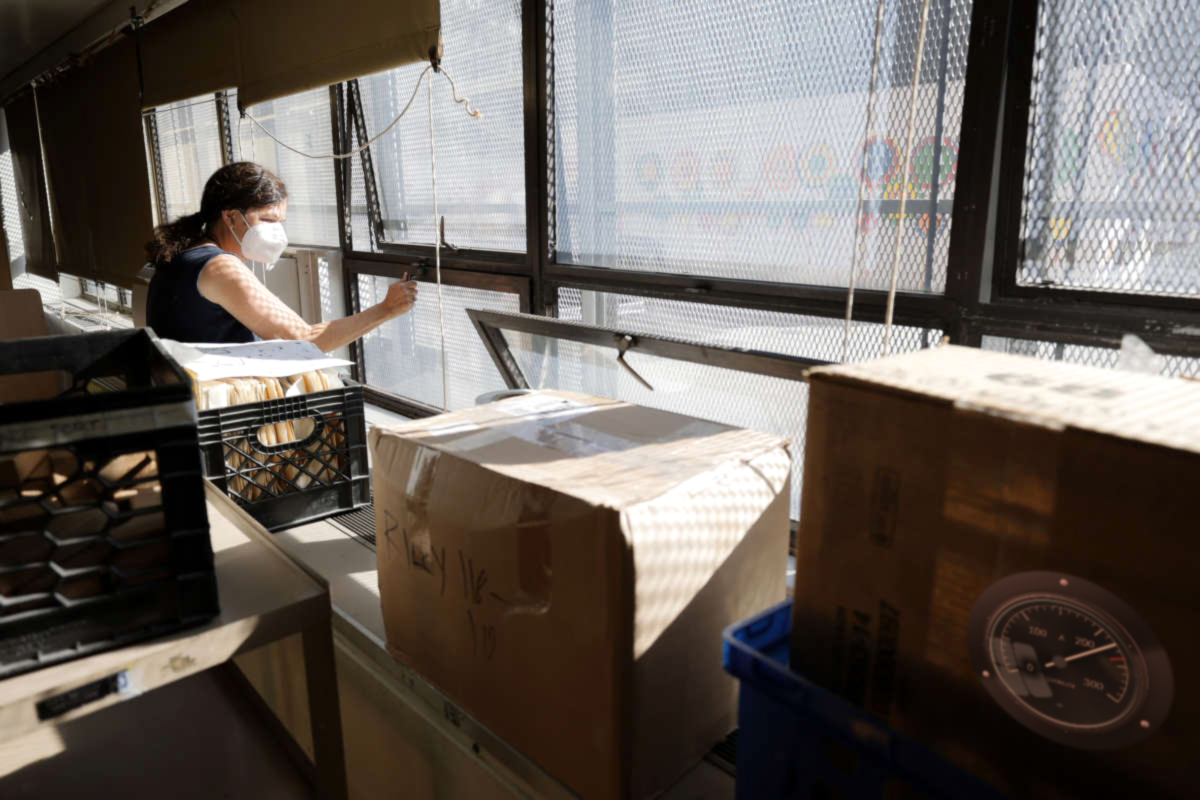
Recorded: 220,A
